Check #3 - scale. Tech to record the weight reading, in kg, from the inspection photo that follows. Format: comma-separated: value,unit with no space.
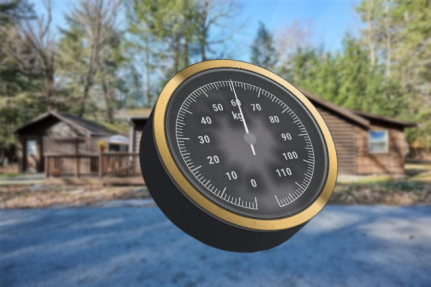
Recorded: 60,kg
